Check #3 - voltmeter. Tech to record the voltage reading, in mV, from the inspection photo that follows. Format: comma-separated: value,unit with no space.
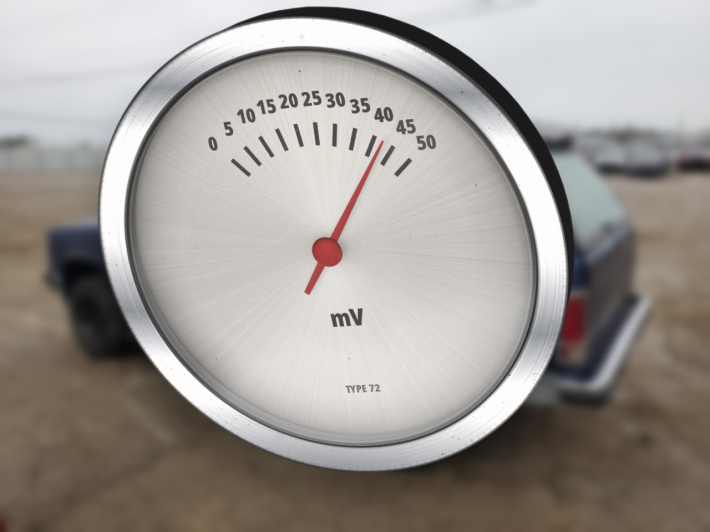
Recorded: 42.5,mV
